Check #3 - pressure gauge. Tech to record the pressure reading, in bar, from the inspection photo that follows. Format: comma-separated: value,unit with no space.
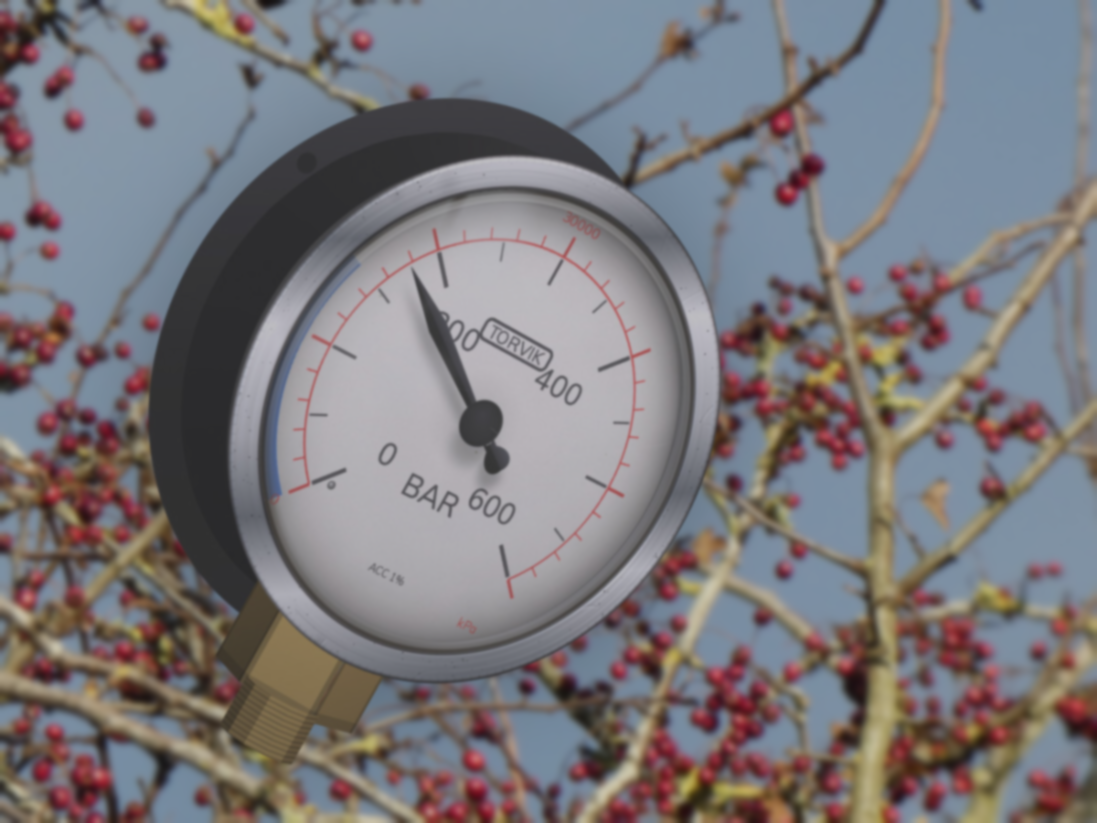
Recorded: 175,bar
